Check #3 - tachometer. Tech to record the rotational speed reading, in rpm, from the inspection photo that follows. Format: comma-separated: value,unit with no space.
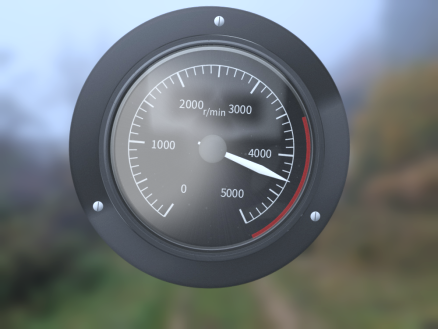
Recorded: 4300,rpm
